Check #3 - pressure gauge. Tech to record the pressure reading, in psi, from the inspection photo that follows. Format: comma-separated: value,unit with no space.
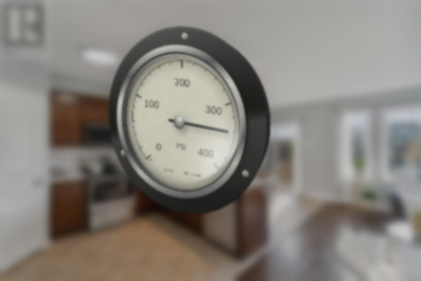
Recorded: 340,psi
